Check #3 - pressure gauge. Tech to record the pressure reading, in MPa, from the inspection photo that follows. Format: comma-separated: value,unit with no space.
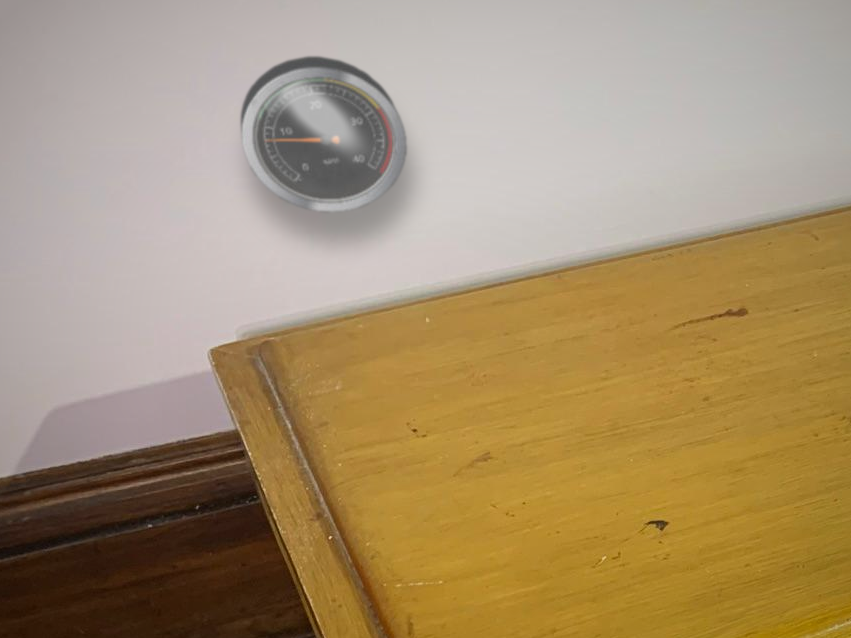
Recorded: 8,MPa
